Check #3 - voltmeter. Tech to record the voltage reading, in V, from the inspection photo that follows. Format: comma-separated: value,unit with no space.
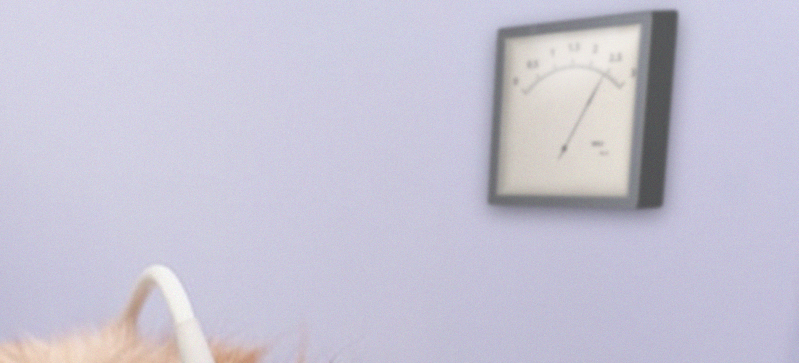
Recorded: 2.5,V
